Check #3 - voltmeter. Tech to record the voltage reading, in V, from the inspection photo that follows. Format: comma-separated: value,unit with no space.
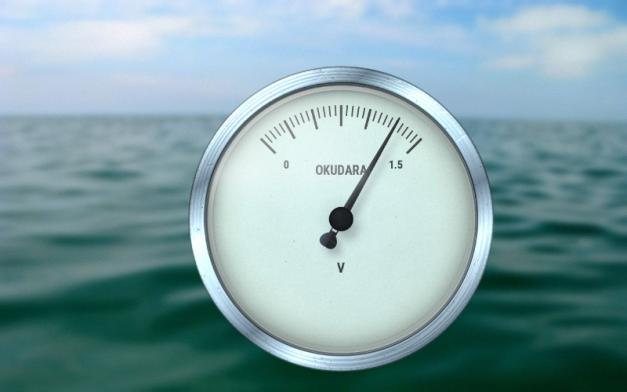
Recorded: 1.25,V
